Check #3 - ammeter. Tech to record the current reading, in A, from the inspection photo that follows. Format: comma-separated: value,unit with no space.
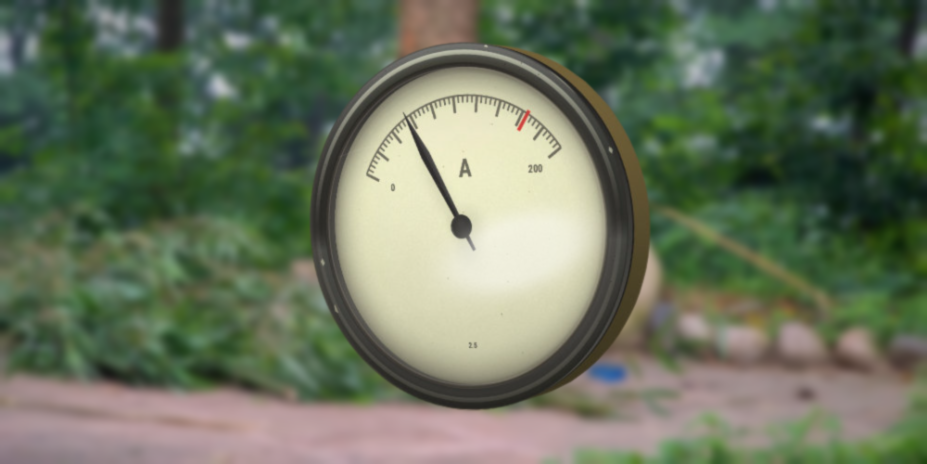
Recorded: 60,A
